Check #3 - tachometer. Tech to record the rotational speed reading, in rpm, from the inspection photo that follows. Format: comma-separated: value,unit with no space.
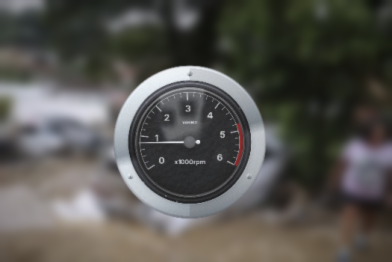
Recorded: 800,rpm
